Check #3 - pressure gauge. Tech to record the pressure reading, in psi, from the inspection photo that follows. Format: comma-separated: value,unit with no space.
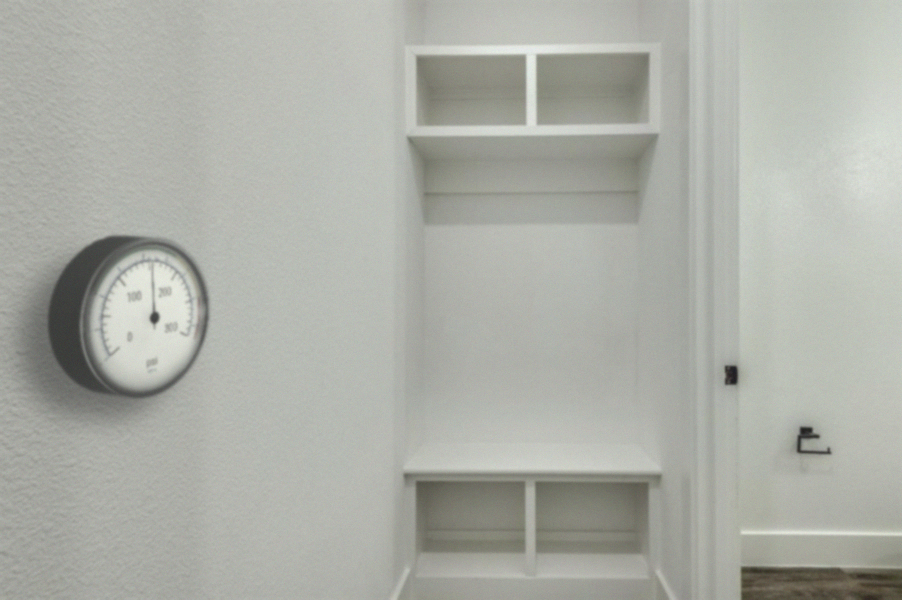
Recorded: 150,psi
